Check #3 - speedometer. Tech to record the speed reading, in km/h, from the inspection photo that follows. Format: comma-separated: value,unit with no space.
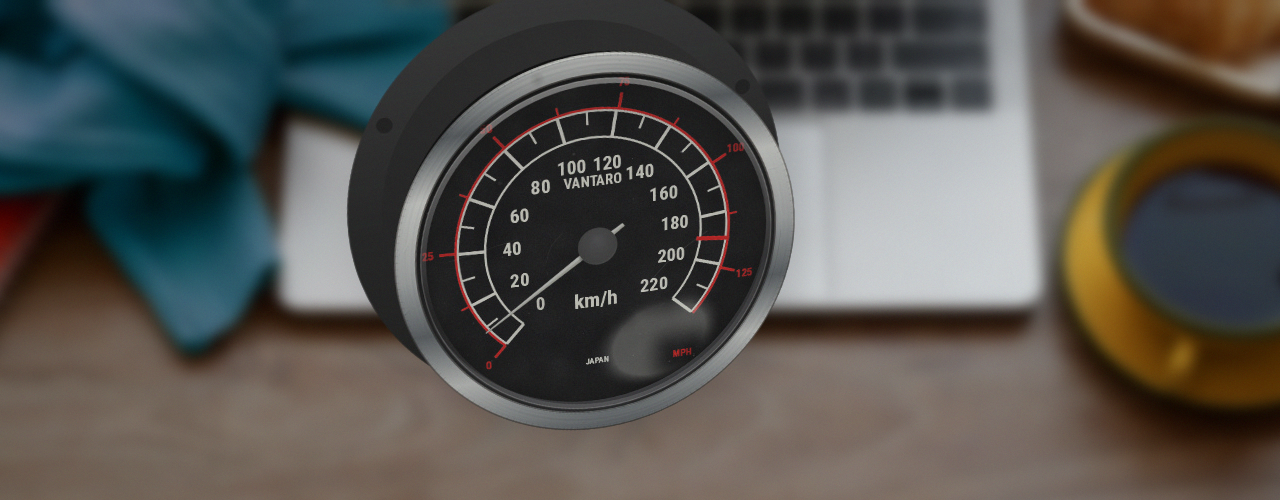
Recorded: 10,km/h
